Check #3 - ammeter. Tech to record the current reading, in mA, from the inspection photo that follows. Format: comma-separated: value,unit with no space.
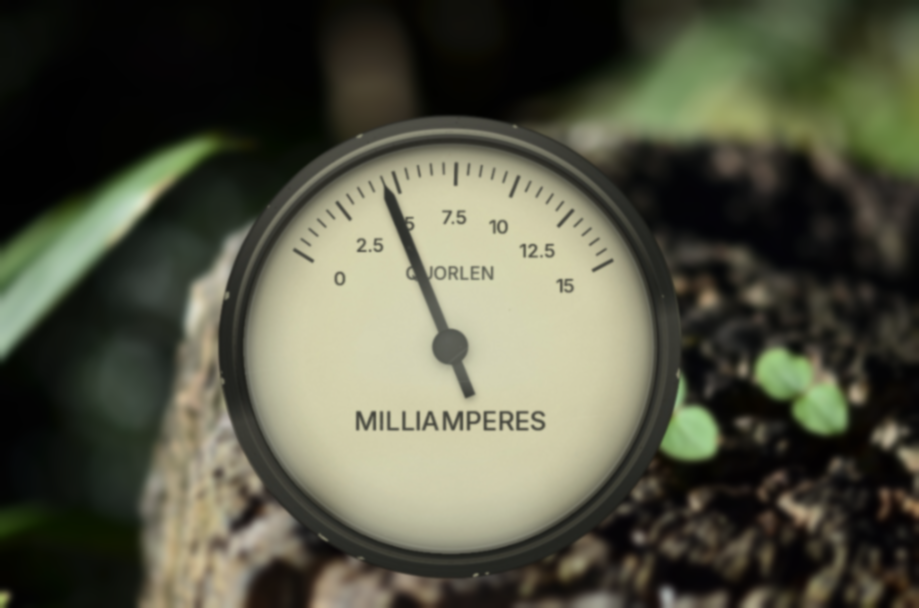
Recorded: 4.5,mA
